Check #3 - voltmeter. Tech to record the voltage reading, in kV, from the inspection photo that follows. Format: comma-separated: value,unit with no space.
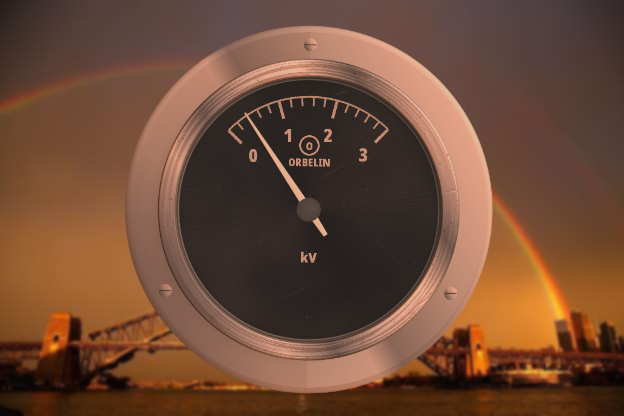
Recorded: 0.4,kV
